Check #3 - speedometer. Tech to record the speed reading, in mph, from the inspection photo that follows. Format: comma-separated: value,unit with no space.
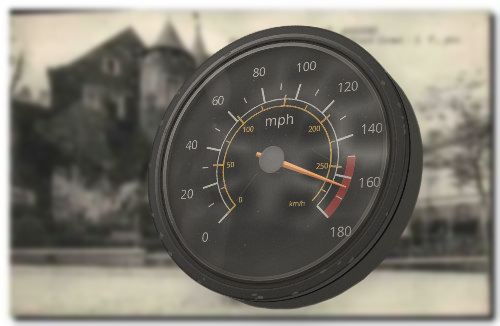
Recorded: 165,mph
